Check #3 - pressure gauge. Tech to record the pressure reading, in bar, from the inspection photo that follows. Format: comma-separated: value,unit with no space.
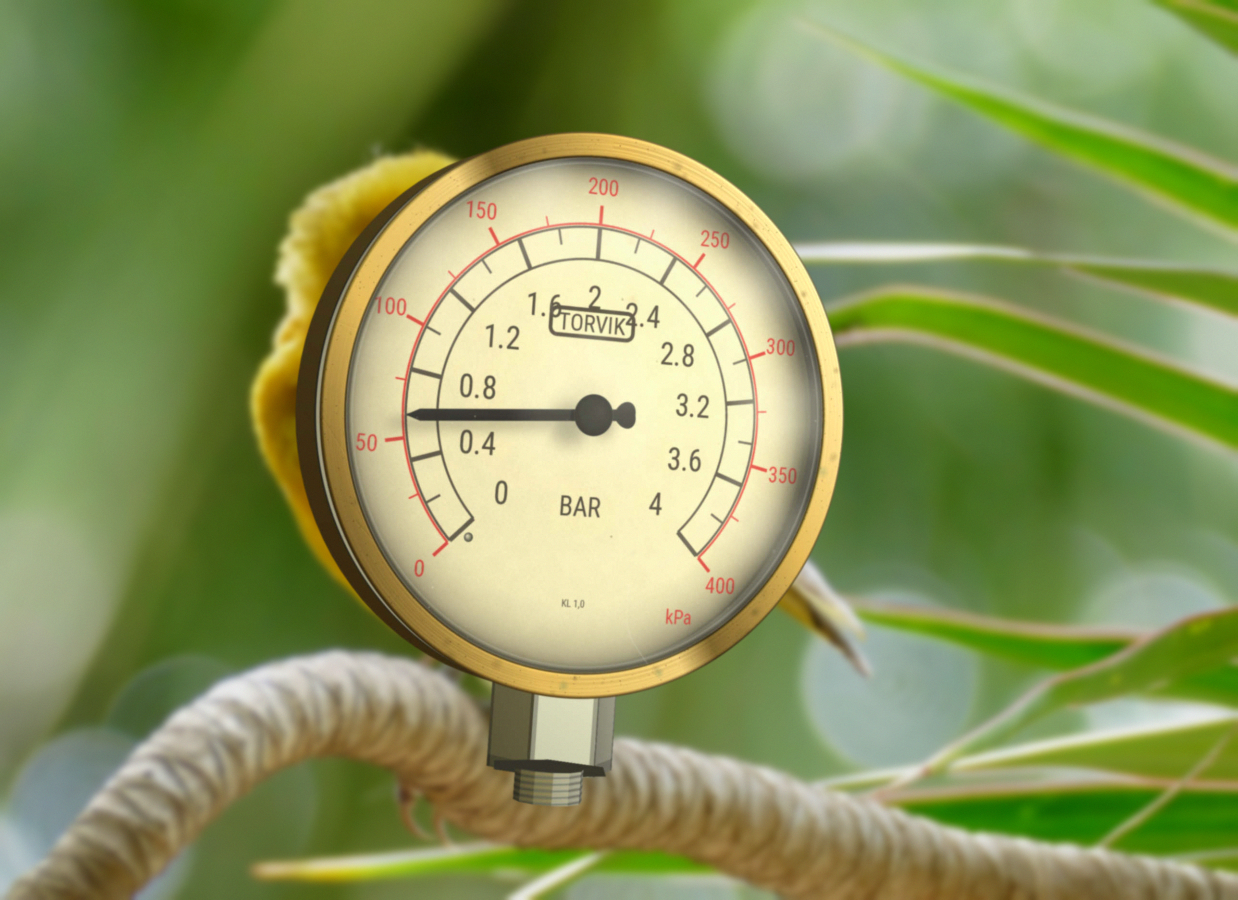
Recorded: 0.6,bar
